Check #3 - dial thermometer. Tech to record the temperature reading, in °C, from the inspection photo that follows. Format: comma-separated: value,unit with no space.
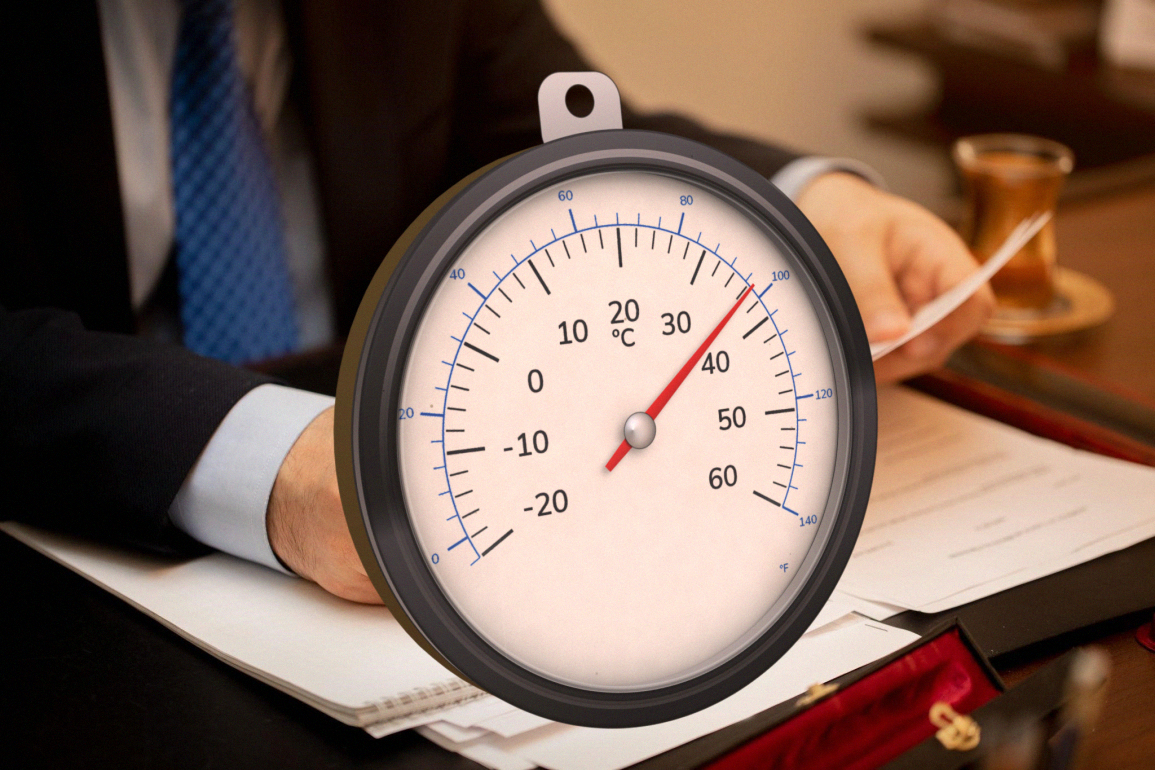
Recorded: 36,°C
